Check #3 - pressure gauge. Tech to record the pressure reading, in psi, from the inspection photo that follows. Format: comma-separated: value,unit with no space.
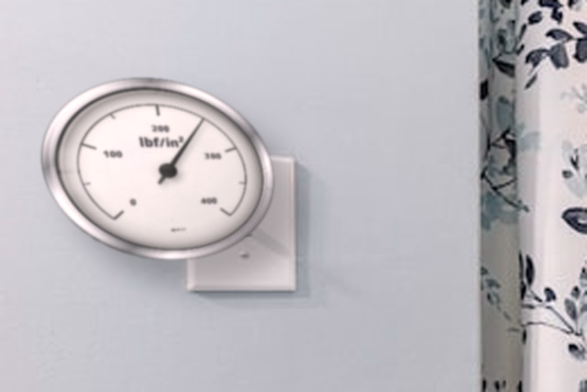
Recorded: 250,psi
